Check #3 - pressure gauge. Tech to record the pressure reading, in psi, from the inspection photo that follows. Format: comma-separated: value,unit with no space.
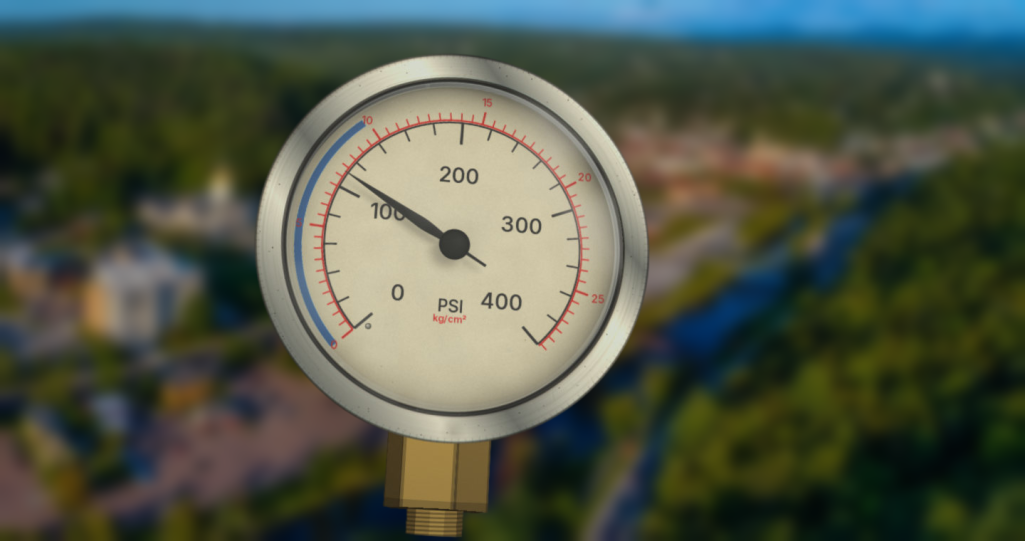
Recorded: 110,psi
